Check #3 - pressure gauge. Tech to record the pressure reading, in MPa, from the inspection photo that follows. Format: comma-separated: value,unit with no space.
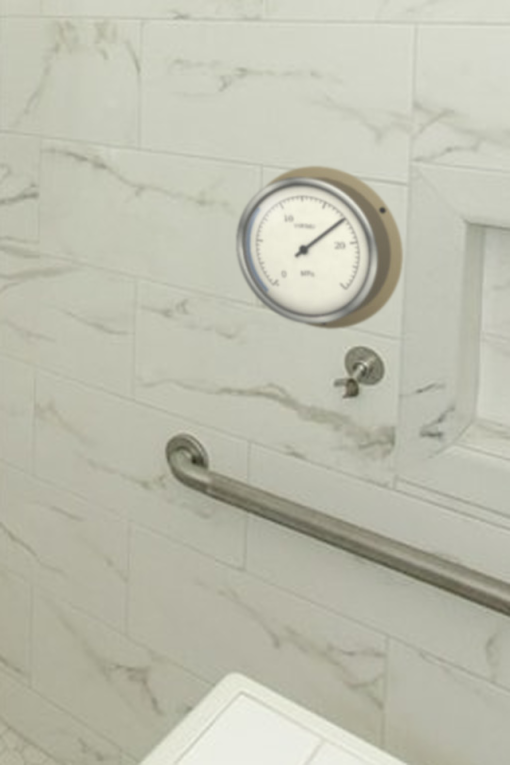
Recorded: 17.5,MPa
